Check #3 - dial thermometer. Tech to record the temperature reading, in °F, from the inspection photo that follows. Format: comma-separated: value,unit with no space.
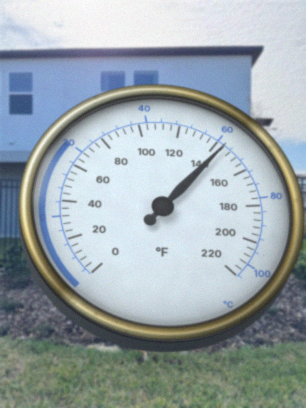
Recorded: 144,°F
